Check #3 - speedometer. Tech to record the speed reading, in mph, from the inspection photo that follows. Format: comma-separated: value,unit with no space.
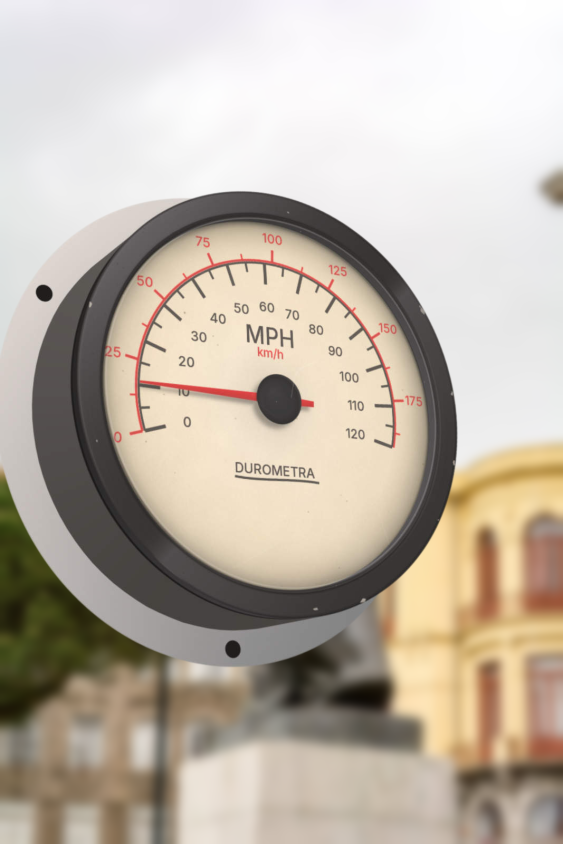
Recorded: 10,mph
